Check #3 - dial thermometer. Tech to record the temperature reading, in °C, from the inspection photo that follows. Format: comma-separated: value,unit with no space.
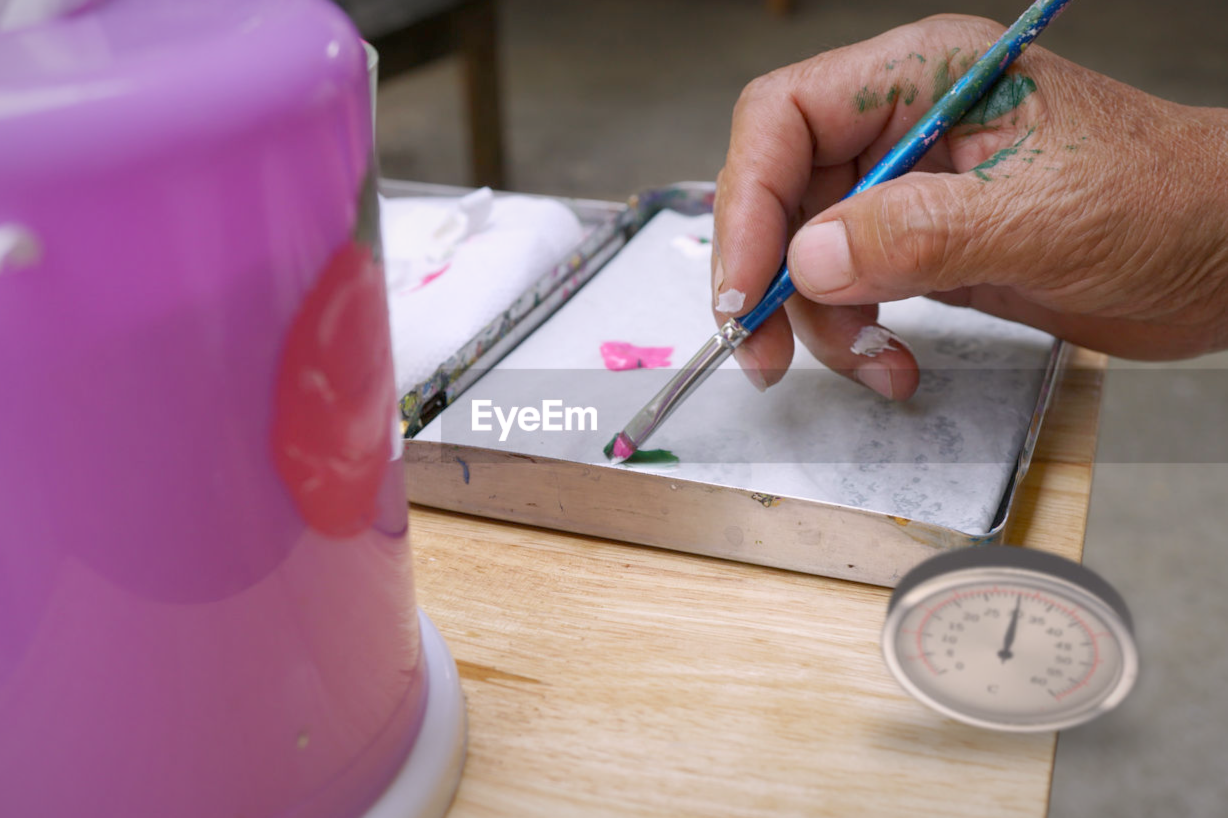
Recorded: 30,°C
